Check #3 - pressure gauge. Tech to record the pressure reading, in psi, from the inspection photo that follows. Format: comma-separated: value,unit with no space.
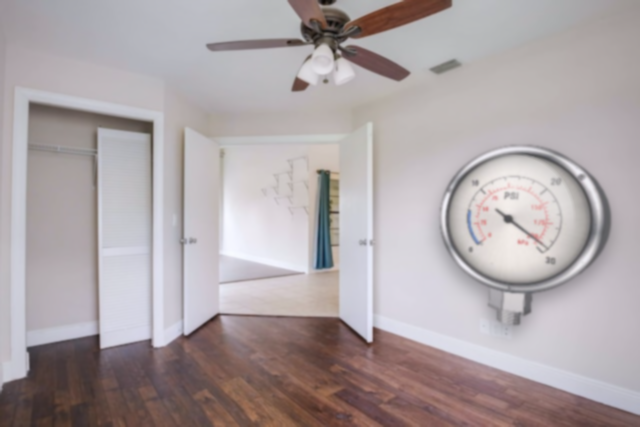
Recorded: 29,psi
